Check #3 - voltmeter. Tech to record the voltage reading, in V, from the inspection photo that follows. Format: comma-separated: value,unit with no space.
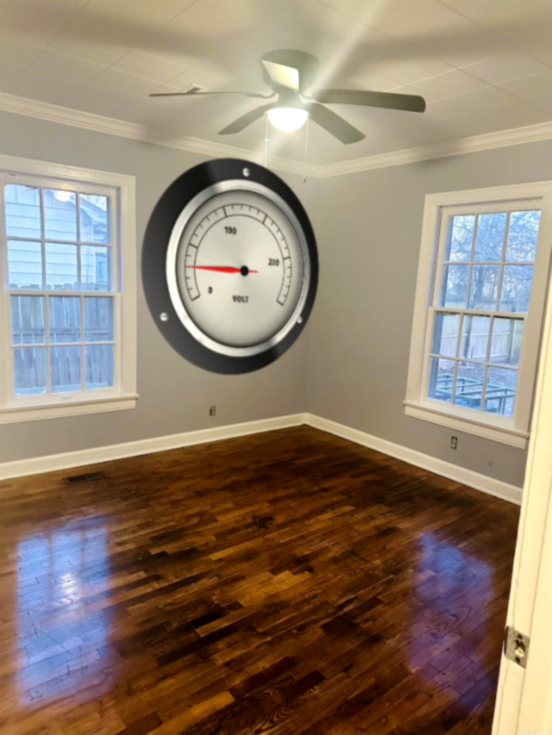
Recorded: 30,V
